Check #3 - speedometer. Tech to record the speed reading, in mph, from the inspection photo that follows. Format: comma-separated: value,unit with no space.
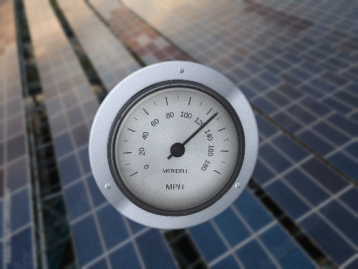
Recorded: 125,mph
